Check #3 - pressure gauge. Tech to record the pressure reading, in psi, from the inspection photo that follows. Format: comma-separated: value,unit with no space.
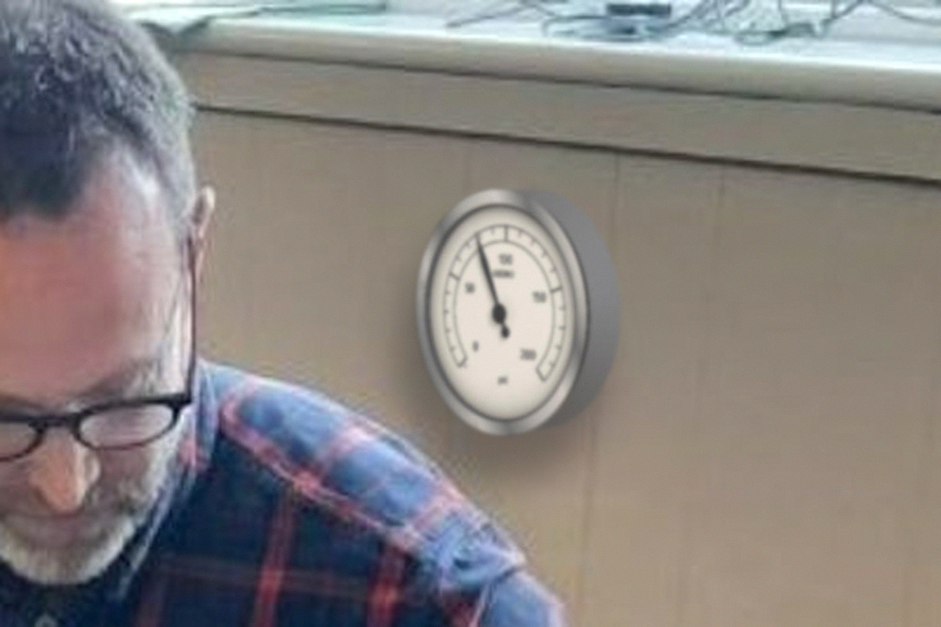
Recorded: 80,psi
